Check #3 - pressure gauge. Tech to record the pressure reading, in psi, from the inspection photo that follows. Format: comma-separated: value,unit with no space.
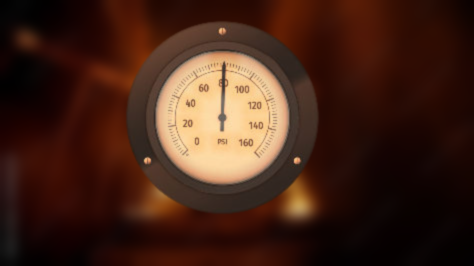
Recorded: 80,psi
